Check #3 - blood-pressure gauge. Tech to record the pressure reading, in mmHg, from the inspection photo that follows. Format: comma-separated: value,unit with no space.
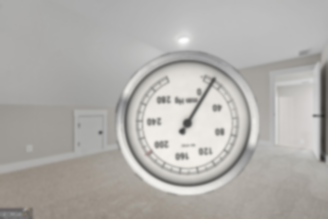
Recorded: 10,mmHg
